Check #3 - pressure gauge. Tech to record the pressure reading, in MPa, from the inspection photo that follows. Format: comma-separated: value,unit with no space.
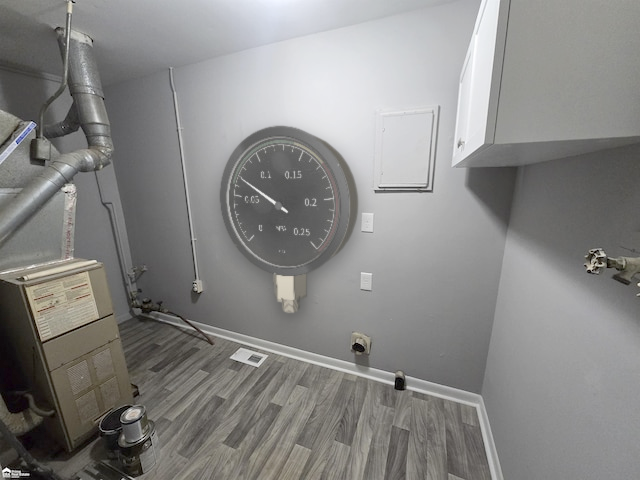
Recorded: 0.07,MPa
